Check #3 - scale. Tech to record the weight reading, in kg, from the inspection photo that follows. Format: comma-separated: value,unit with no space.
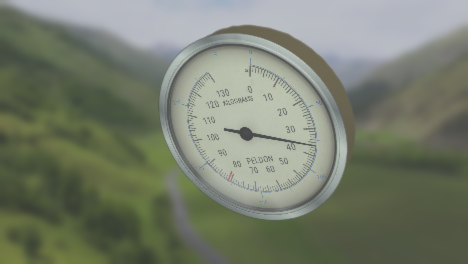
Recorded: 35,kg
